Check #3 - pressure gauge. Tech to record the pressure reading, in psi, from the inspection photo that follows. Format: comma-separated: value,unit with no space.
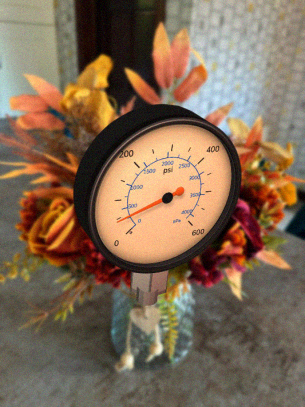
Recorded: 50,psi
